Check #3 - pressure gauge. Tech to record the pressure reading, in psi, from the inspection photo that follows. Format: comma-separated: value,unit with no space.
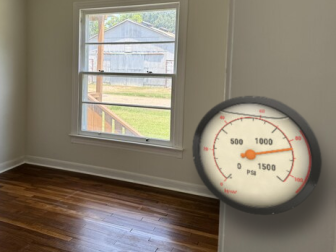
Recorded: 1200,psi
